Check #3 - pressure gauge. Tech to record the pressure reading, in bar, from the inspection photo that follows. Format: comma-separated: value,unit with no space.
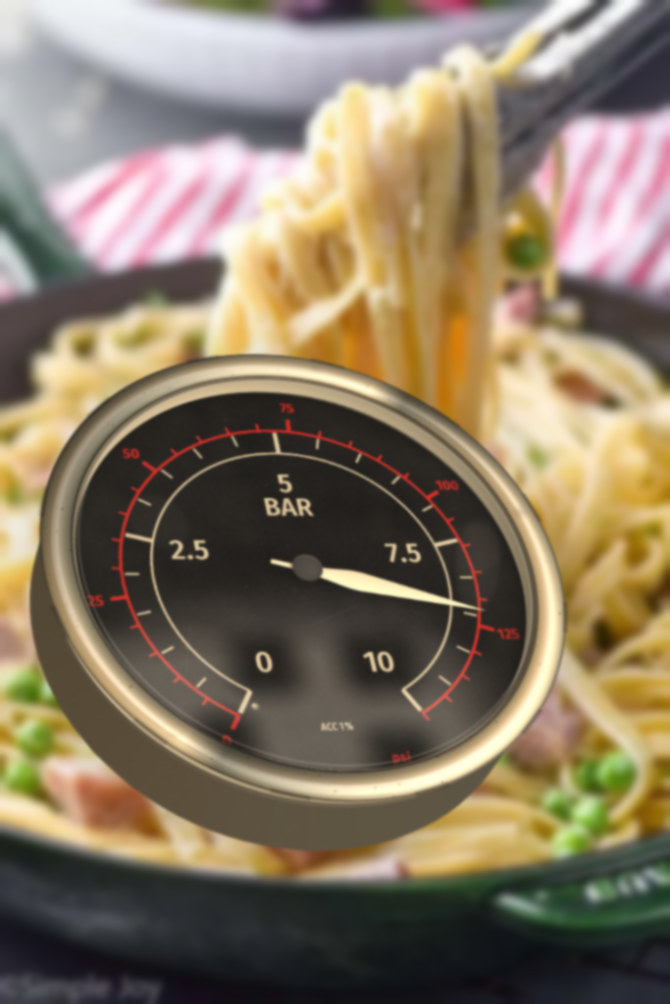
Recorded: 8.5,bar
